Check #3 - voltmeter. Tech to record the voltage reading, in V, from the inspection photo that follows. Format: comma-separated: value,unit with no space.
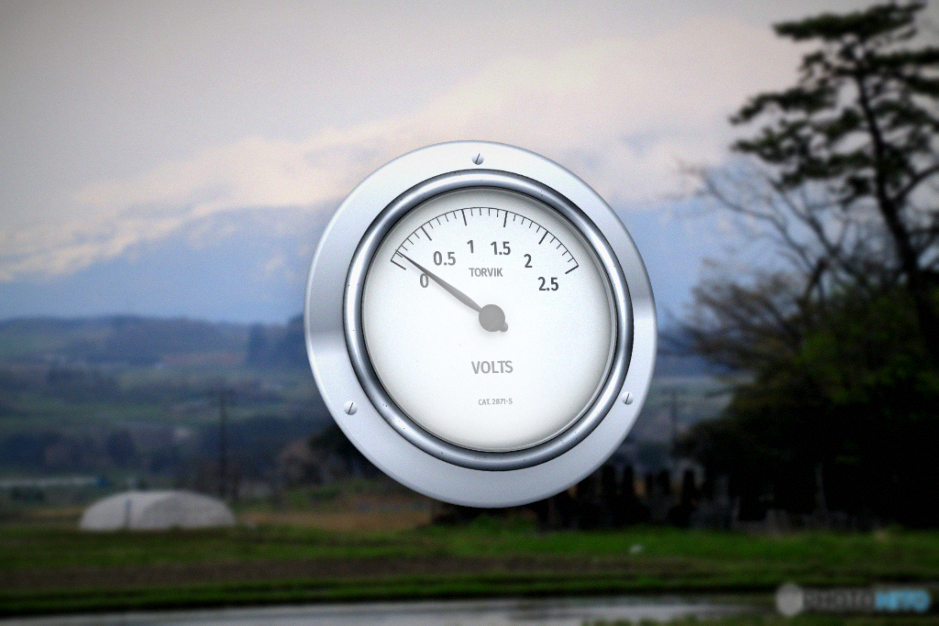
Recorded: 0.1,V
